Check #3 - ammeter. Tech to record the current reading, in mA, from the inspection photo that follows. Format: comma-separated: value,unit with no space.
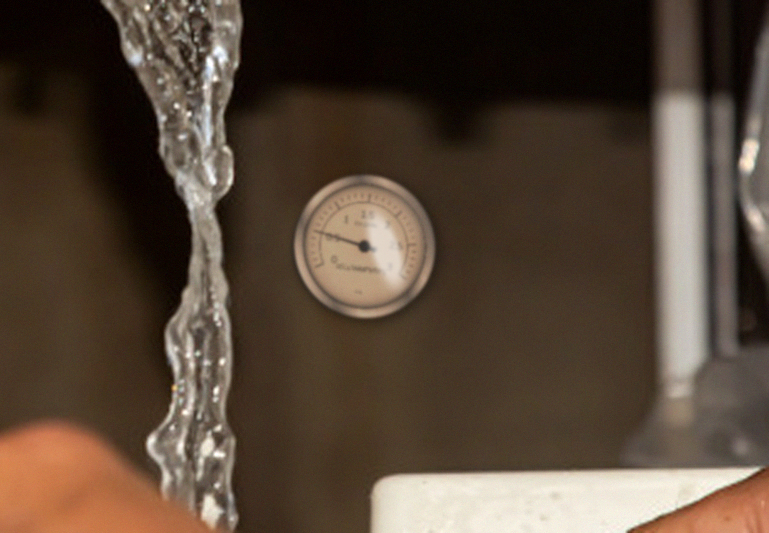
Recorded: 0.5,mA
